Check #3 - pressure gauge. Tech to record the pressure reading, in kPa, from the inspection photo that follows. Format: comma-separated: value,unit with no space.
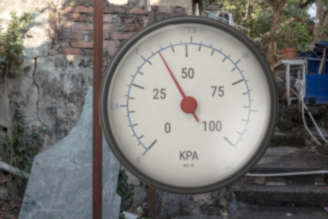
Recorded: 40,kPa
